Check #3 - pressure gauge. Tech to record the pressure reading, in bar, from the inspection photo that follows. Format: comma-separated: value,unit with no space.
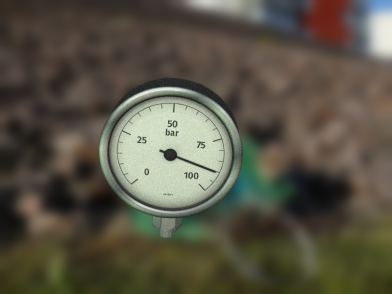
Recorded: 90,bar
